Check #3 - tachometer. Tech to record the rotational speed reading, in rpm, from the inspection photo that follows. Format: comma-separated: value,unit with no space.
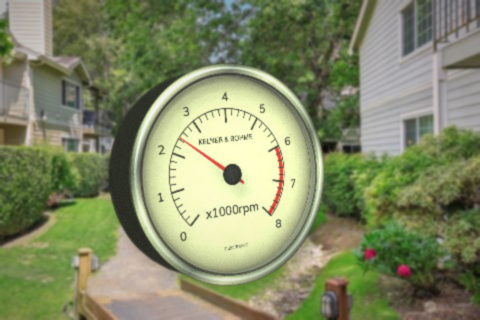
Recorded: 2400,rpm
